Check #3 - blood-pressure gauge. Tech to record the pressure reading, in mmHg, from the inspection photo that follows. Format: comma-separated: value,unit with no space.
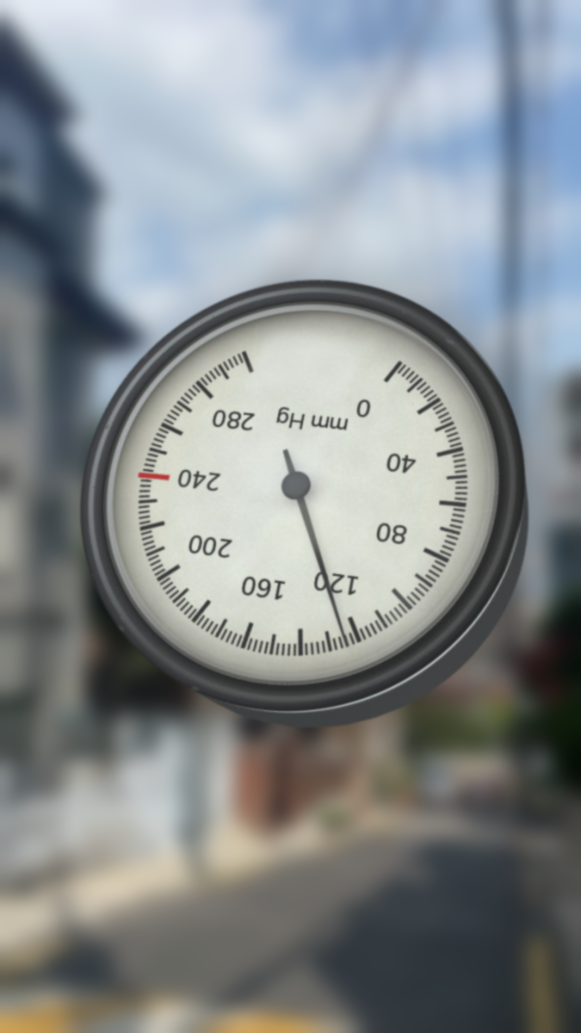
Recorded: 124,mmHg
